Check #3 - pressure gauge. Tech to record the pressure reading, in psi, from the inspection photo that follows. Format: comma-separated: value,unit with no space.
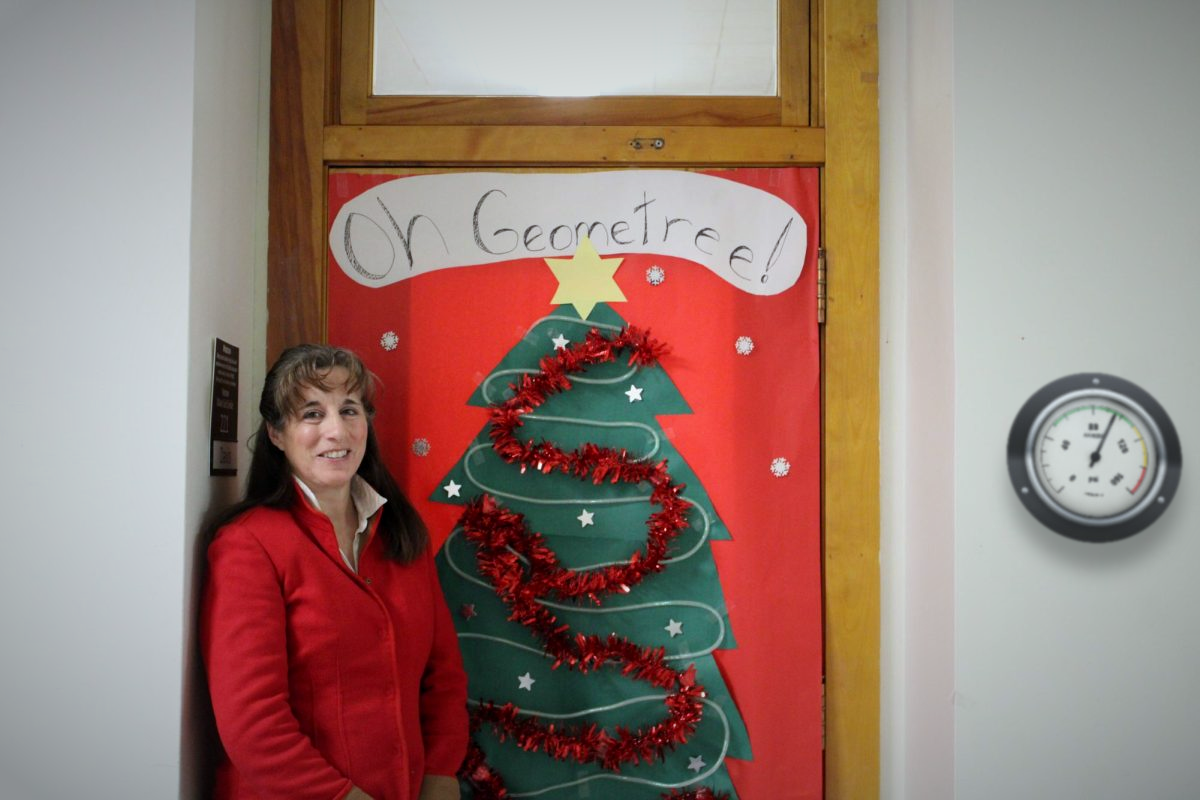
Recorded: 95,psi
